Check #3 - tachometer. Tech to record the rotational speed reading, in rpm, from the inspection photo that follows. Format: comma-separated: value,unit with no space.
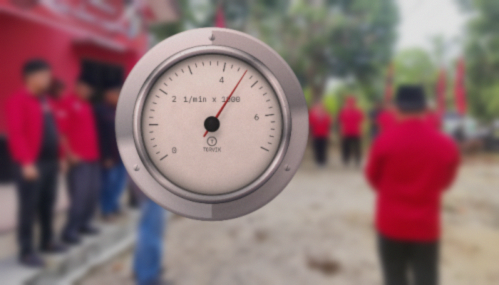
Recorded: 4600,rpm
